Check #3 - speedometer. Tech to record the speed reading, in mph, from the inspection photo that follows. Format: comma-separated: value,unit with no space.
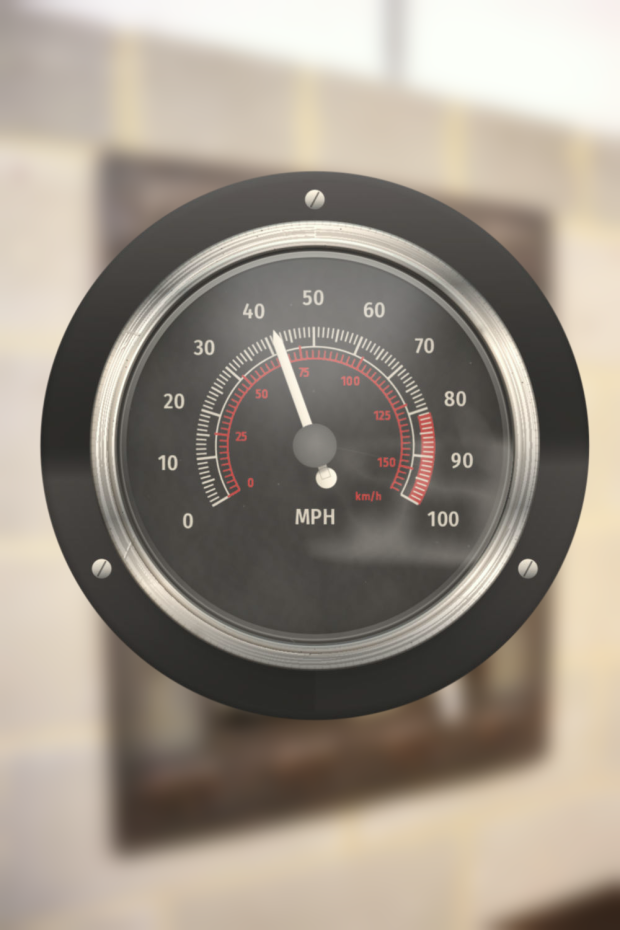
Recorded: 42,mph
